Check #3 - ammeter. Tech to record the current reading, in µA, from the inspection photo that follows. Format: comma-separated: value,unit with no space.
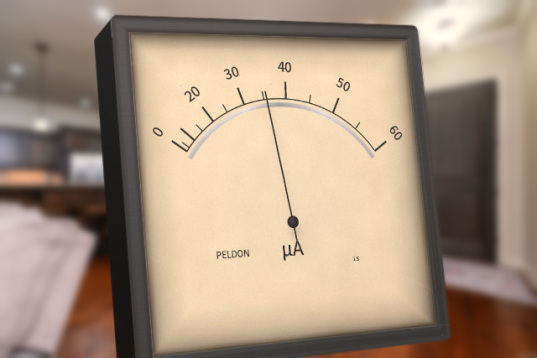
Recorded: 35,µA
